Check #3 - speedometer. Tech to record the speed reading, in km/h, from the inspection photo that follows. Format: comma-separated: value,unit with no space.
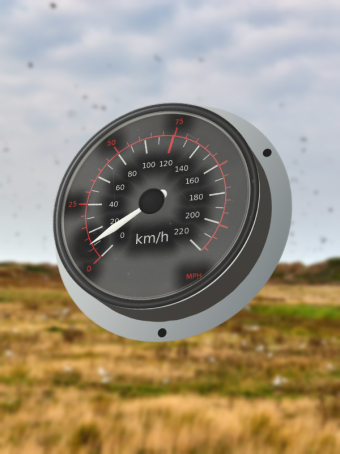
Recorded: 10,km/h
